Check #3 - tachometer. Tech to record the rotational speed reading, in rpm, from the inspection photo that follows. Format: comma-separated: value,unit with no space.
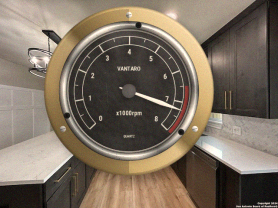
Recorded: 7250,rpm
